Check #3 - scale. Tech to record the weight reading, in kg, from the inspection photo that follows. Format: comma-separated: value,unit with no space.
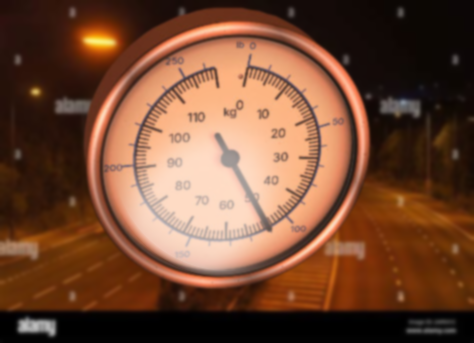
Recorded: 50,kg
